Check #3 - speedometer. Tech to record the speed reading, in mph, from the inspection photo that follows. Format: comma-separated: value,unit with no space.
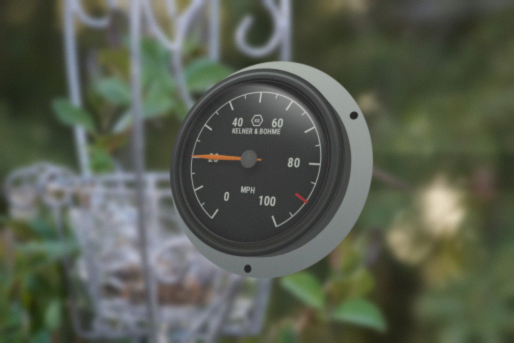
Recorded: 20,mph
